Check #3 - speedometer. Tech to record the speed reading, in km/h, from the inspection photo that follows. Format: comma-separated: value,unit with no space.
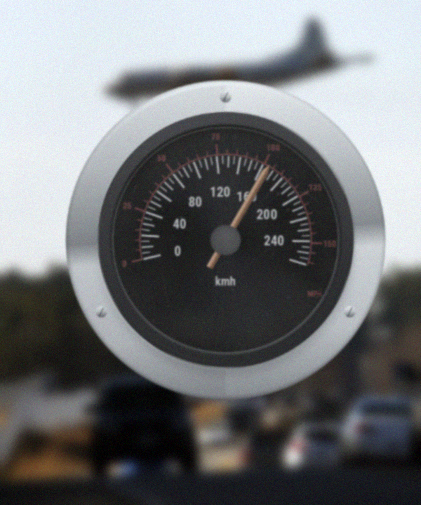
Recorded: 165,km/h
